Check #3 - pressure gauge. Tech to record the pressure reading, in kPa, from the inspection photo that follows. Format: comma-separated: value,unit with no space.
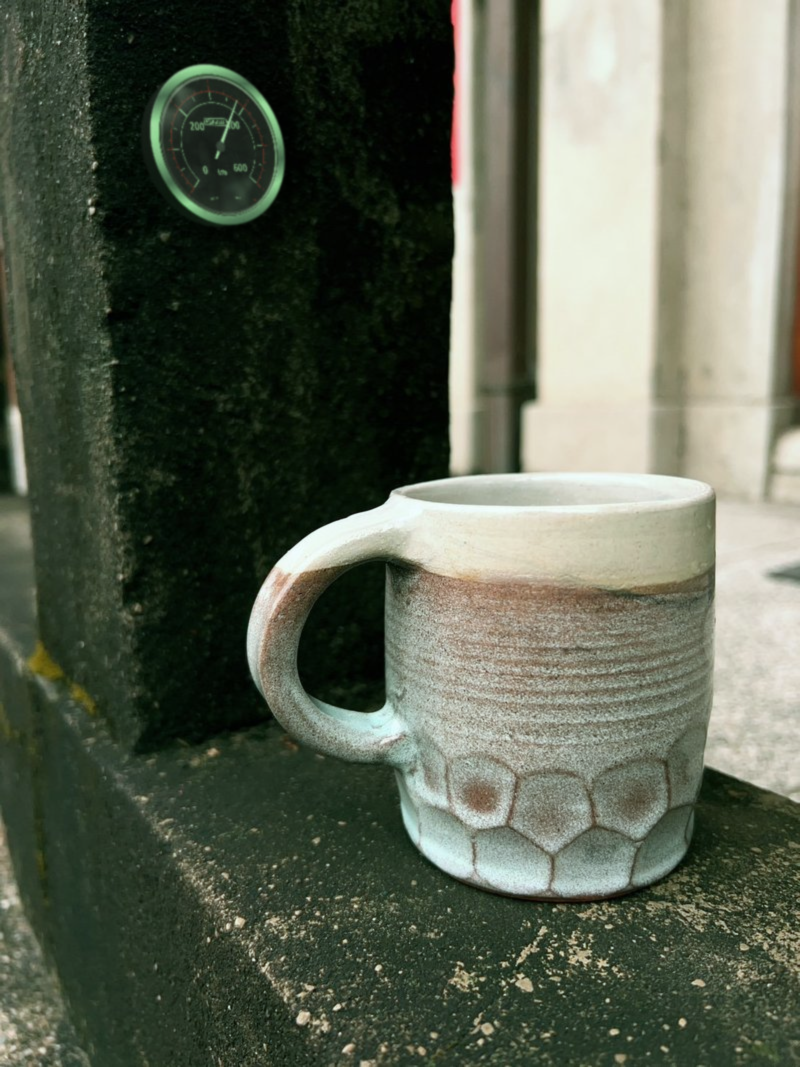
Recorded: 375,kPa
